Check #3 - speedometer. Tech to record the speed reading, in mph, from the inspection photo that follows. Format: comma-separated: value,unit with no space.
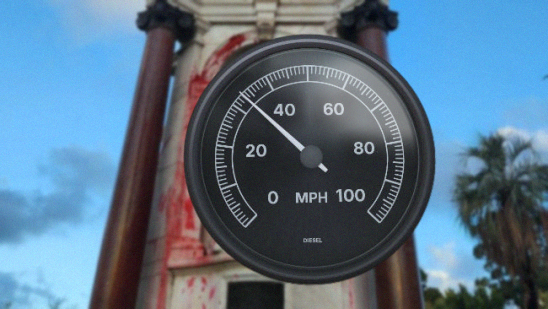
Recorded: 33,mph
